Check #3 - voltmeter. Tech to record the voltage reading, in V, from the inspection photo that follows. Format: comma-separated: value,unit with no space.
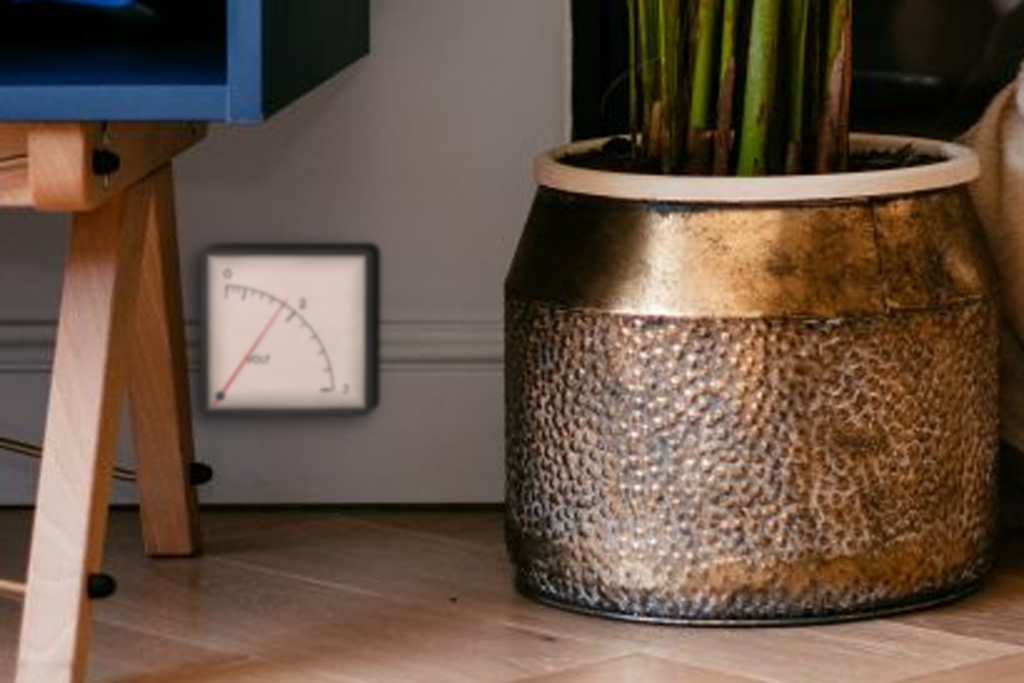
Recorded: 1.8,V
